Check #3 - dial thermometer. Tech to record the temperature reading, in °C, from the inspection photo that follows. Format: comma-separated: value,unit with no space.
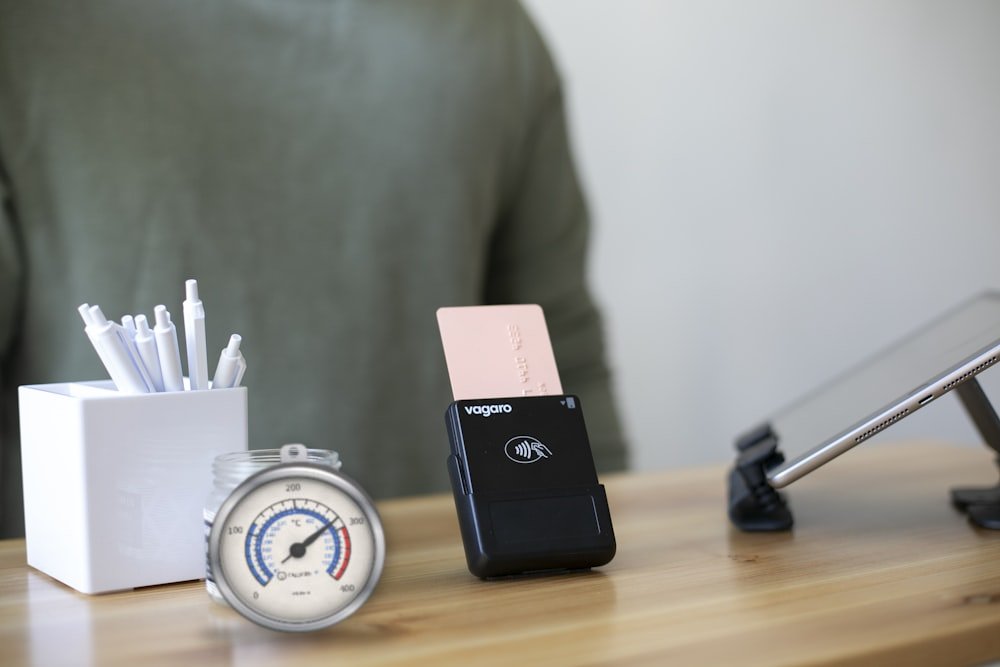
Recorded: 280,°C
